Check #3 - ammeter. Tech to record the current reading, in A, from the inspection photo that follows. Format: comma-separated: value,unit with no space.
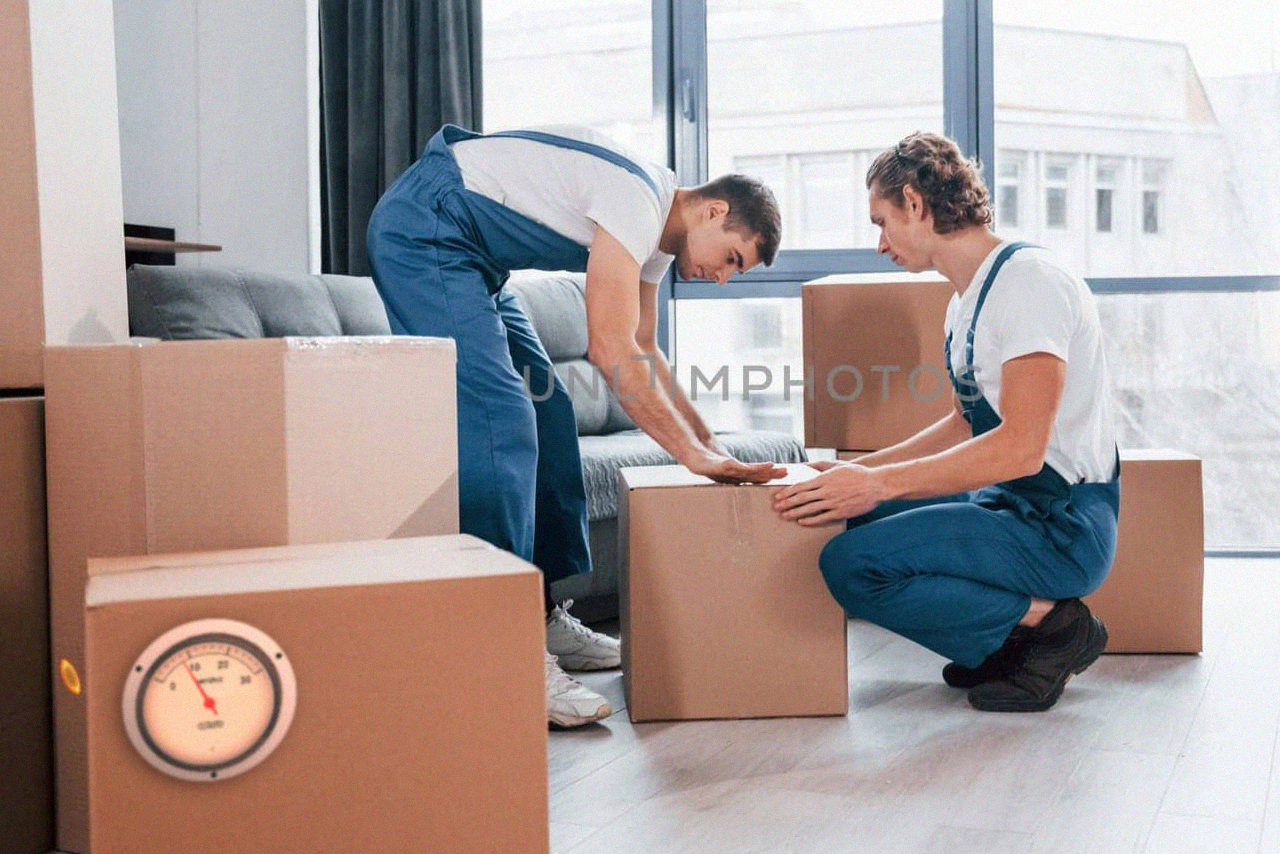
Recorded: 8,A
